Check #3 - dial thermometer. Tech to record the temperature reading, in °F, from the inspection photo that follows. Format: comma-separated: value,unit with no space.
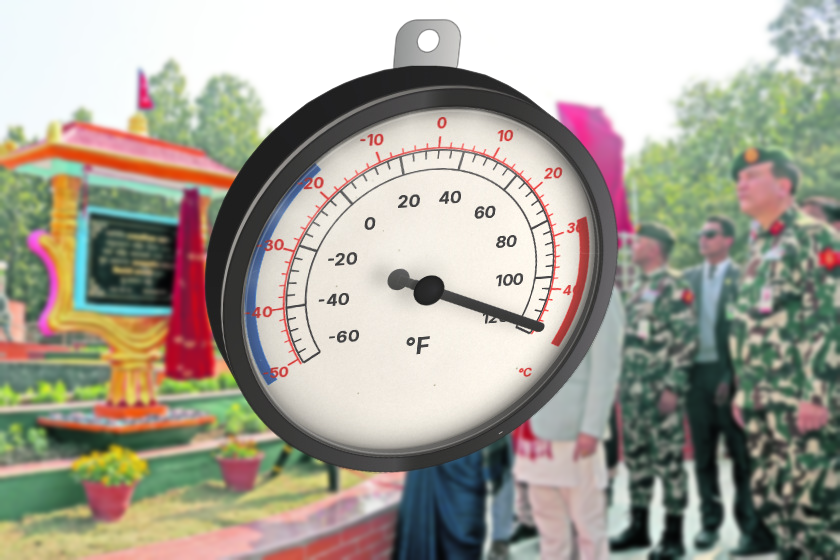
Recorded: 116,°F
